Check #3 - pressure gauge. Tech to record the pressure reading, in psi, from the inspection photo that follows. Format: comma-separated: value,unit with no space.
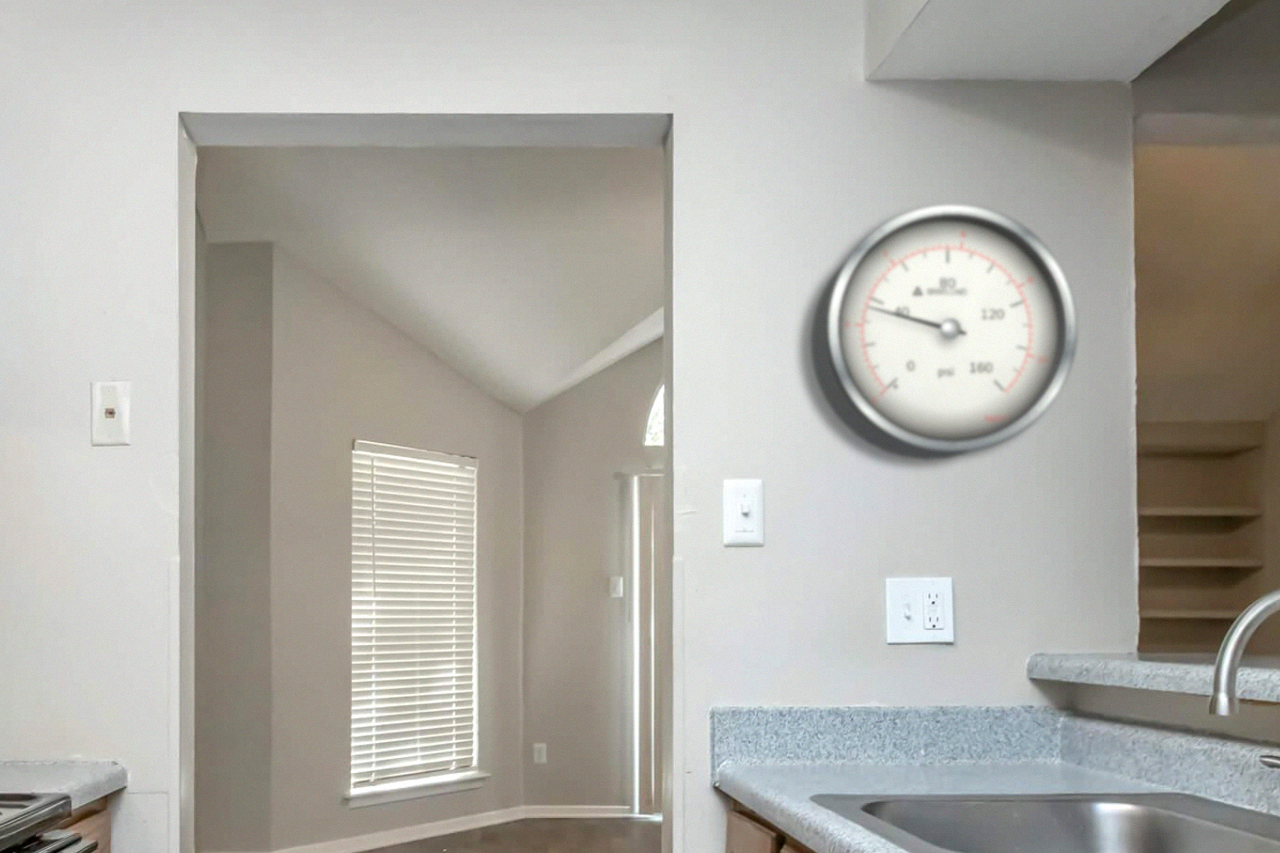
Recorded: 35,psi
